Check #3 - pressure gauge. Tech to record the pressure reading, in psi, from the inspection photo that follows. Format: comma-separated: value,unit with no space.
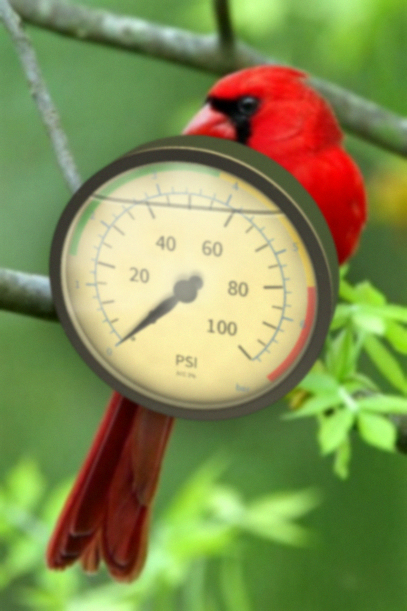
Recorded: 0,psi
